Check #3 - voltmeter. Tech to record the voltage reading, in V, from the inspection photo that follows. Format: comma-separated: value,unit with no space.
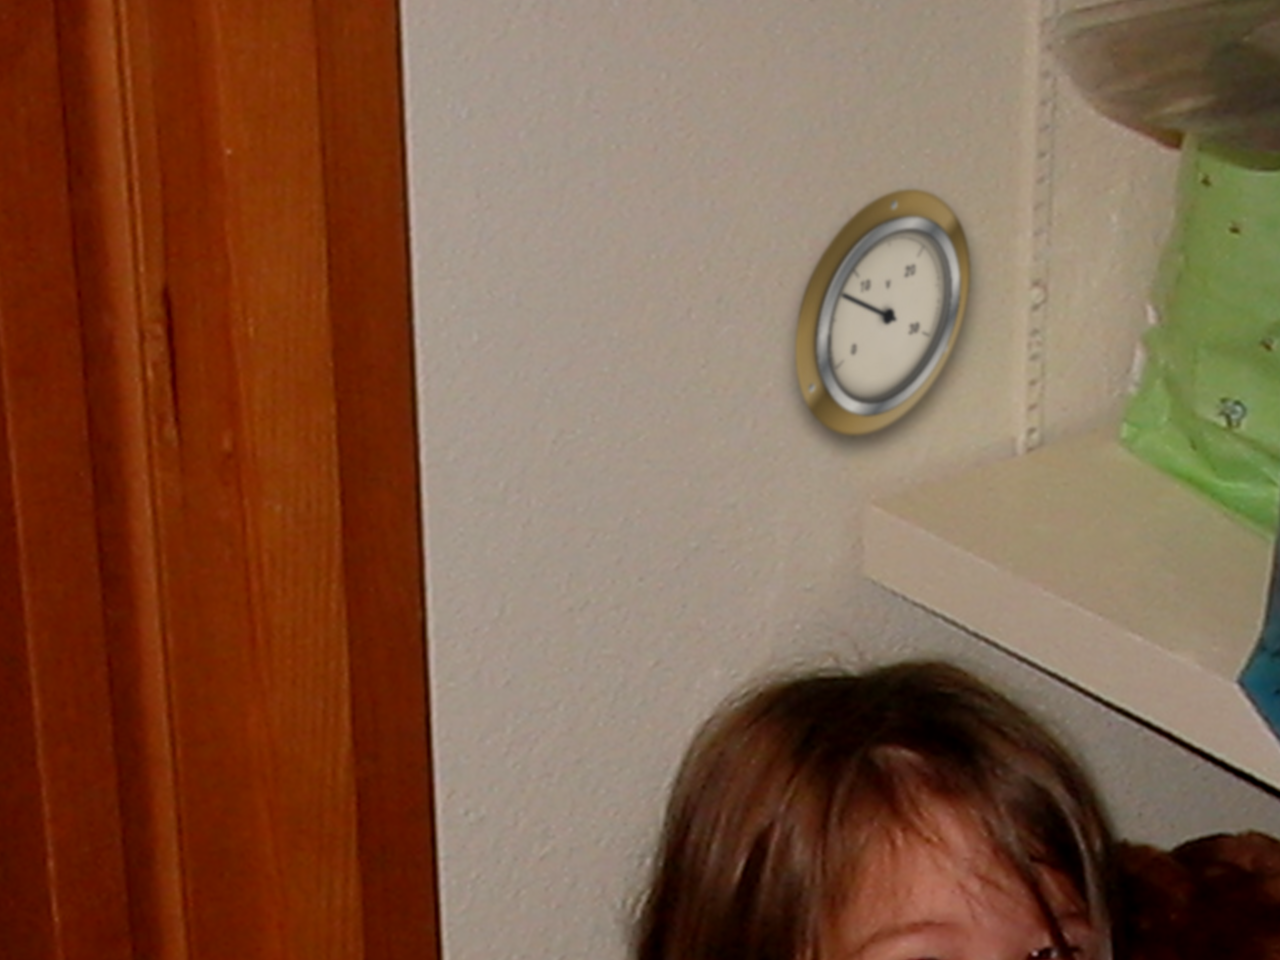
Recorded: 7.5,V
